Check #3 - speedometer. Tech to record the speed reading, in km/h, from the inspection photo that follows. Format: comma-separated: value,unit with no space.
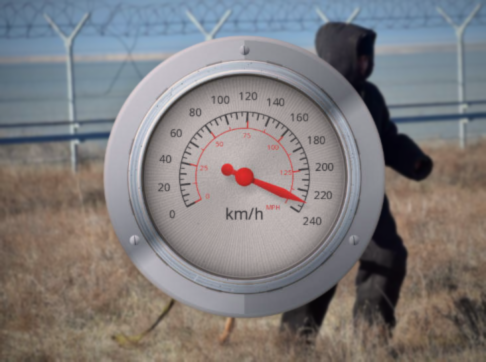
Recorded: 230,km/h
